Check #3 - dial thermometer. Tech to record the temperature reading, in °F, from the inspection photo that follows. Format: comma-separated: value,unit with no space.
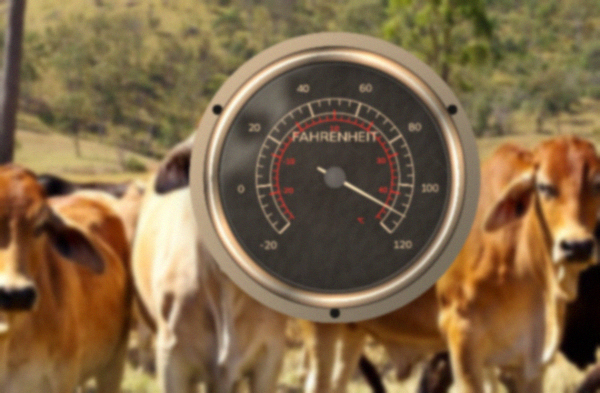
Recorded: 112,°F
